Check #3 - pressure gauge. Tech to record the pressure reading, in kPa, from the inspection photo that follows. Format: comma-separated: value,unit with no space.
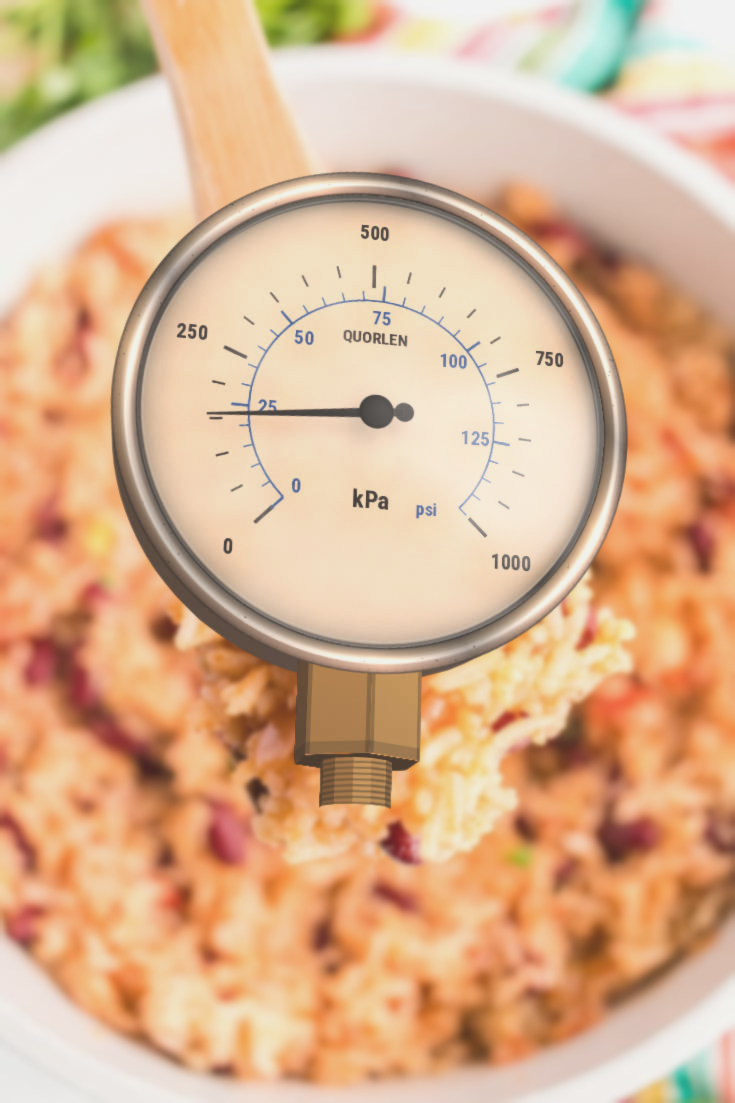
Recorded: 150,kPa
